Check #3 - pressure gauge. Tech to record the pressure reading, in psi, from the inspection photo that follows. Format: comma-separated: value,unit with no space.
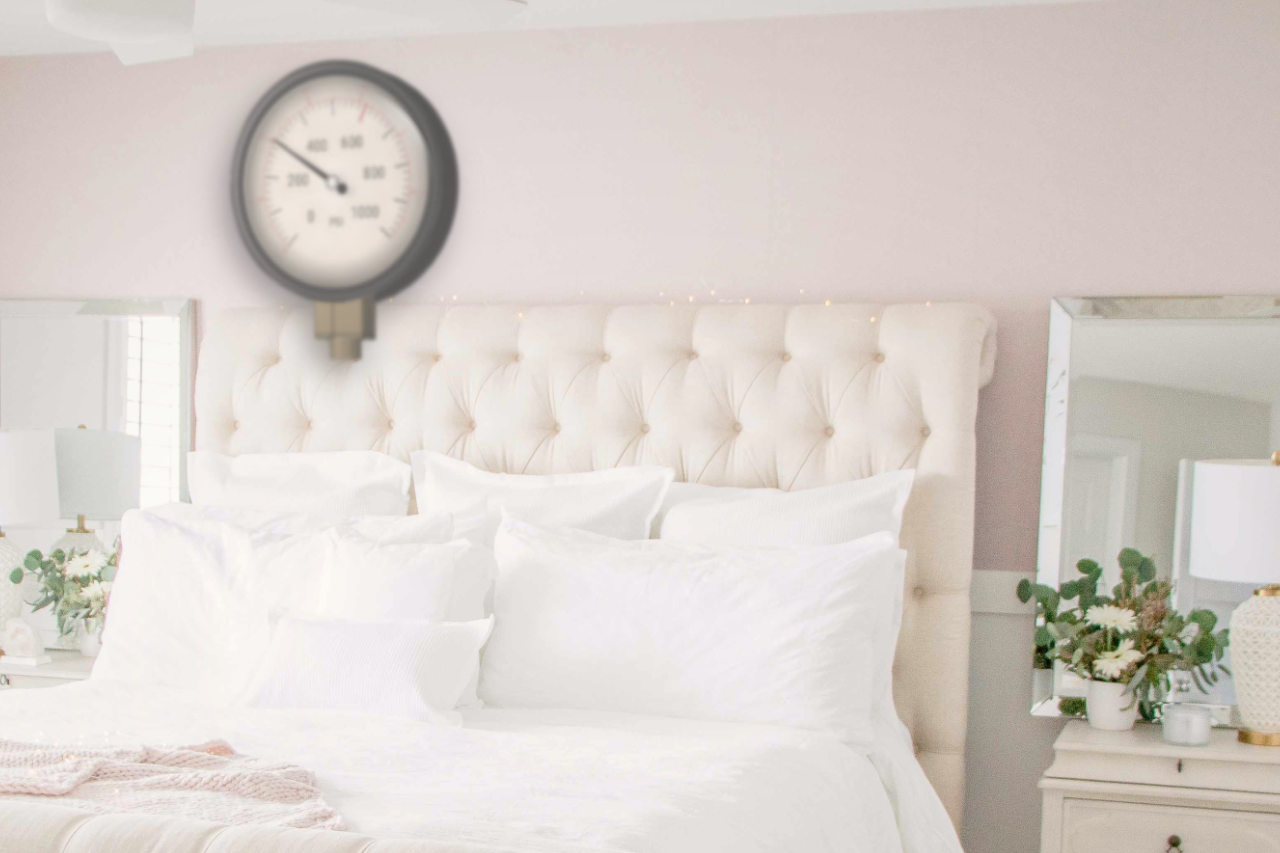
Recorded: 300,psi
